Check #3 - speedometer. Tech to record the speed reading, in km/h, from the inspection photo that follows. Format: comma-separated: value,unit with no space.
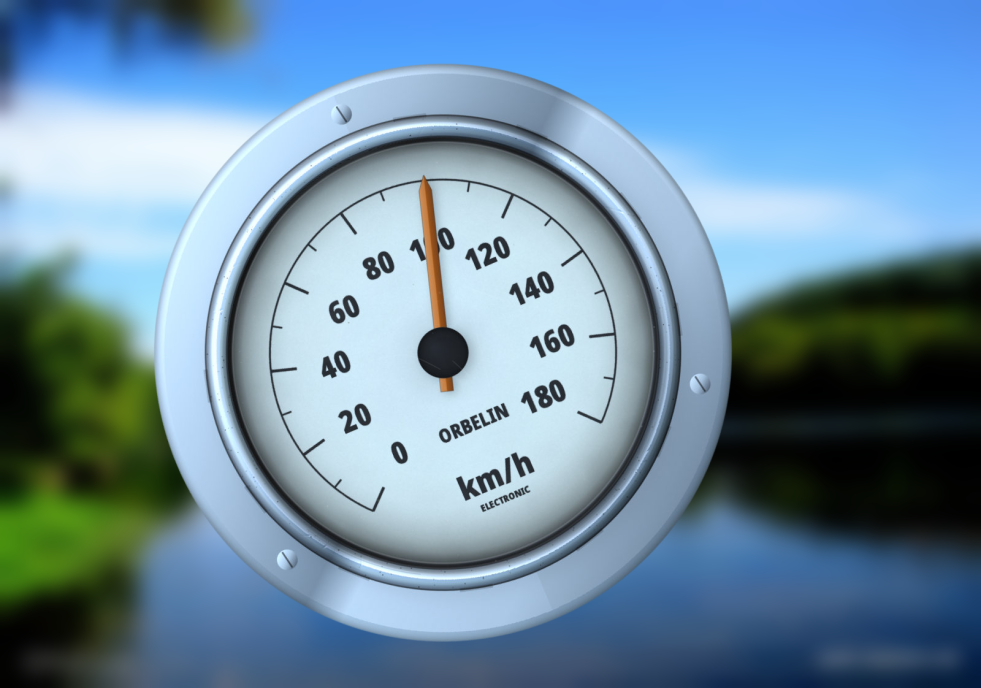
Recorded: 100,km/h
